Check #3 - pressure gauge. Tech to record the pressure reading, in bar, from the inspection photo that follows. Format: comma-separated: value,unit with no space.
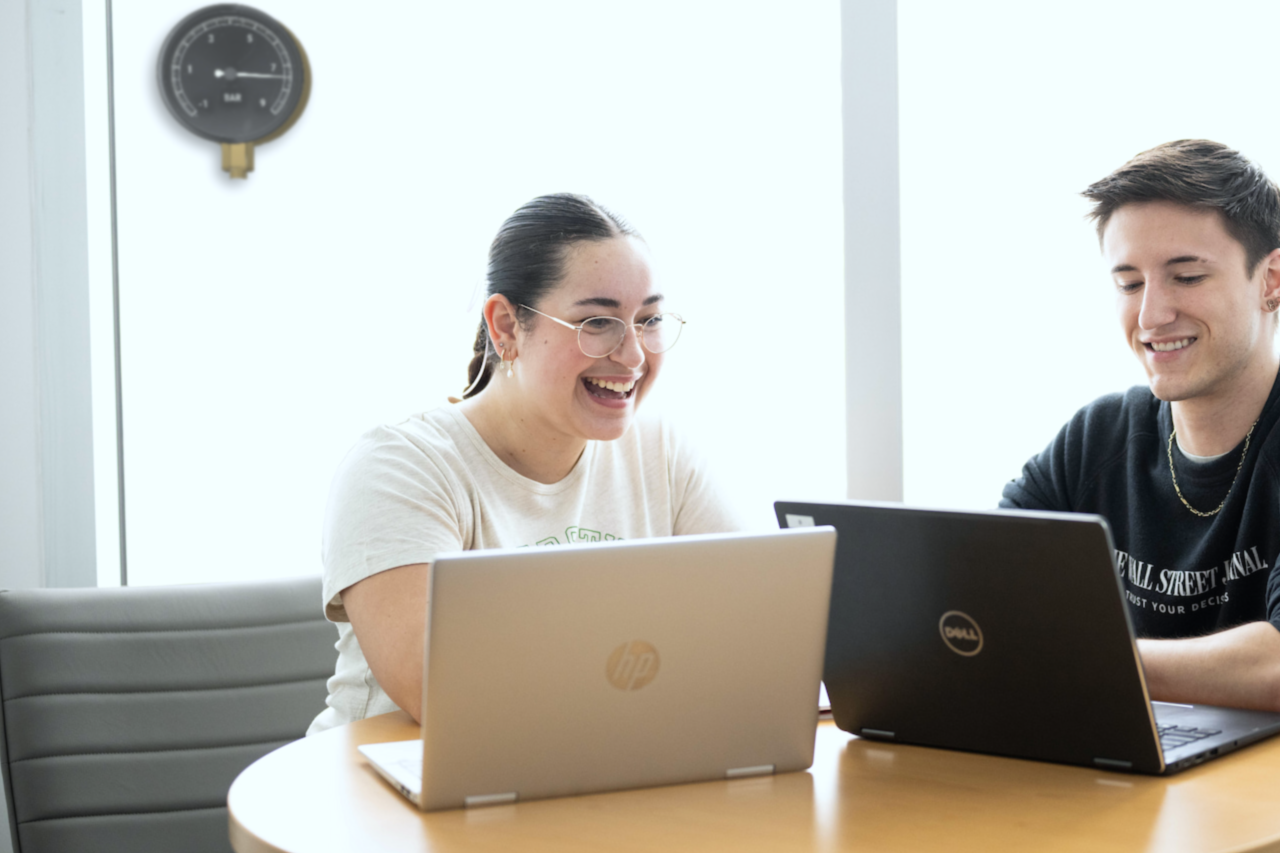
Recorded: 7.5,bar
